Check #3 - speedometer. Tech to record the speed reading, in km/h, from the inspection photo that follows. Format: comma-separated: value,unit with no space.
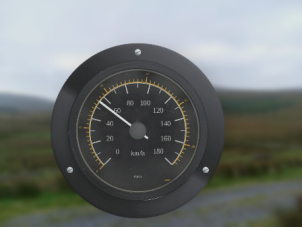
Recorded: 55,km/h
